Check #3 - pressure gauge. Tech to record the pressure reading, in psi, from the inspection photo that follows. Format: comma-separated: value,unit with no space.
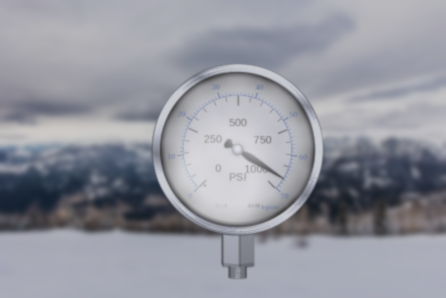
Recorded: 950,psi
